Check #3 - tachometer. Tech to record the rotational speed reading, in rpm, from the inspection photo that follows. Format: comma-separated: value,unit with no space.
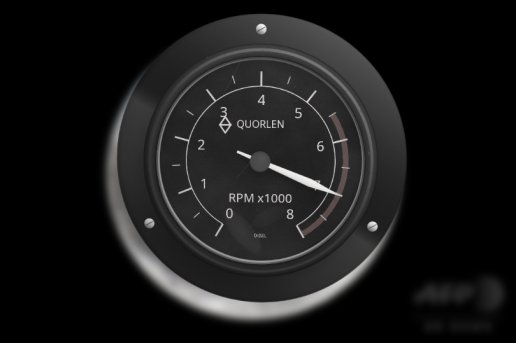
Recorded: 7000,rpm
